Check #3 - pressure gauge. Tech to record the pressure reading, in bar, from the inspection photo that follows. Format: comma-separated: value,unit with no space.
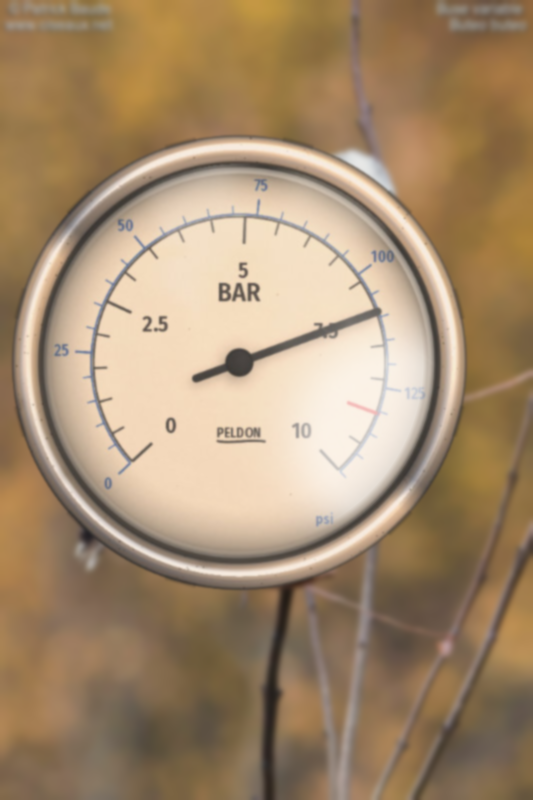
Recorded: 7.5,bar
